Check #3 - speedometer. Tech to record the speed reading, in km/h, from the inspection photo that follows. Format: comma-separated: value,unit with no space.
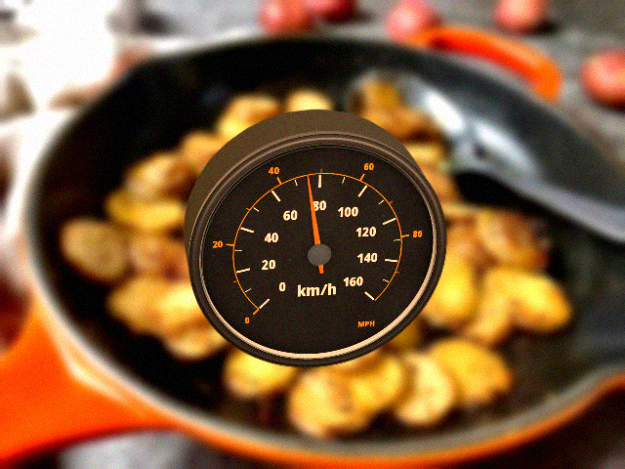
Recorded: 75,km/h
